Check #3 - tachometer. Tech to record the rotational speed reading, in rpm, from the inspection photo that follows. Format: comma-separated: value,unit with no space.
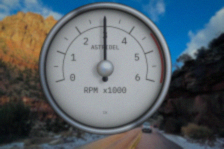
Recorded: 3000,rpm
